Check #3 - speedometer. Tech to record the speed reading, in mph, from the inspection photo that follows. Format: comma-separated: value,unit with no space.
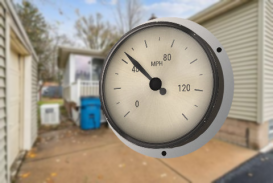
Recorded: 45,mph
